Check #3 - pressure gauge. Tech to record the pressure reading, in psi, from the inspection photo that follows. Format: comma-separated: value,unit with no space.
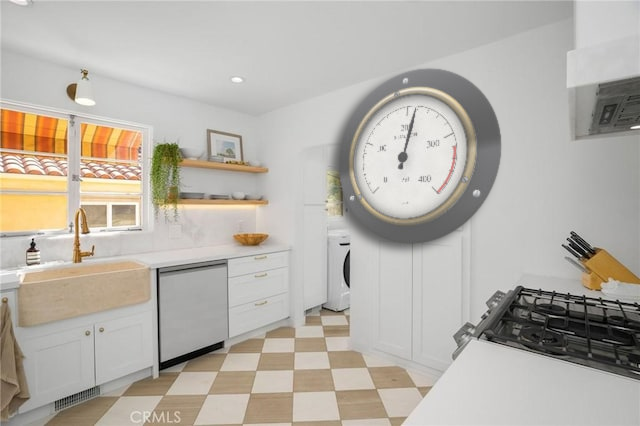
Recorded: 220,psi
